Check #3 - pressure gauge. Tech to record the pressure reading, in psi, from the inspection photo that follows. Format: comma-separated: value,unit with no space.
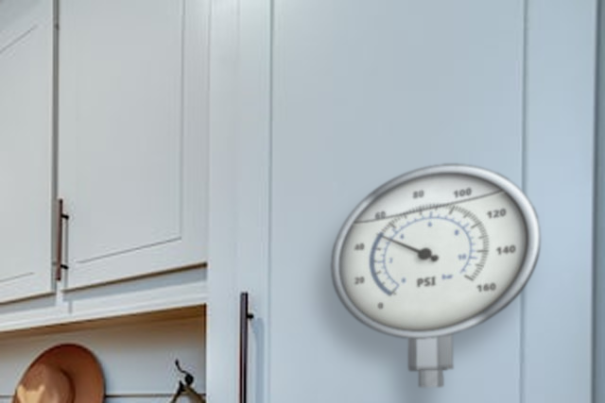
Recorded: 50,psi
